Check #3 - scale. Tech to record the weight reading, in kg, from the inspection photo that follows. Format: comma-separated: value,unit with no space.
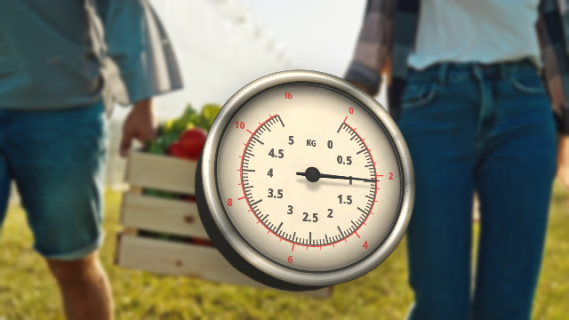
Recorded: 1,kg
